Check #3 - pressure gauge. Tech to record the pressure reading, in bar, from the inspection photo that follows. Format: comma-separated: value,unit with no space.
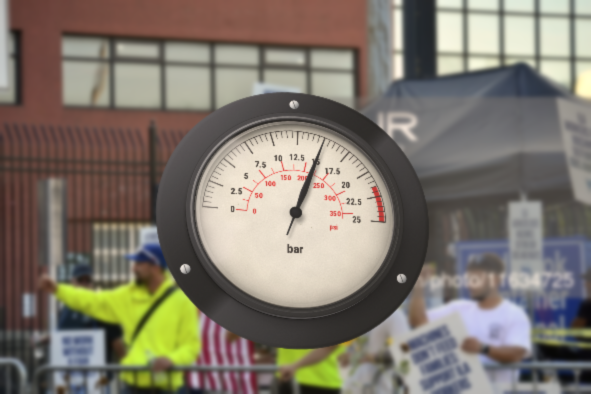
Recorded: 15,bar
